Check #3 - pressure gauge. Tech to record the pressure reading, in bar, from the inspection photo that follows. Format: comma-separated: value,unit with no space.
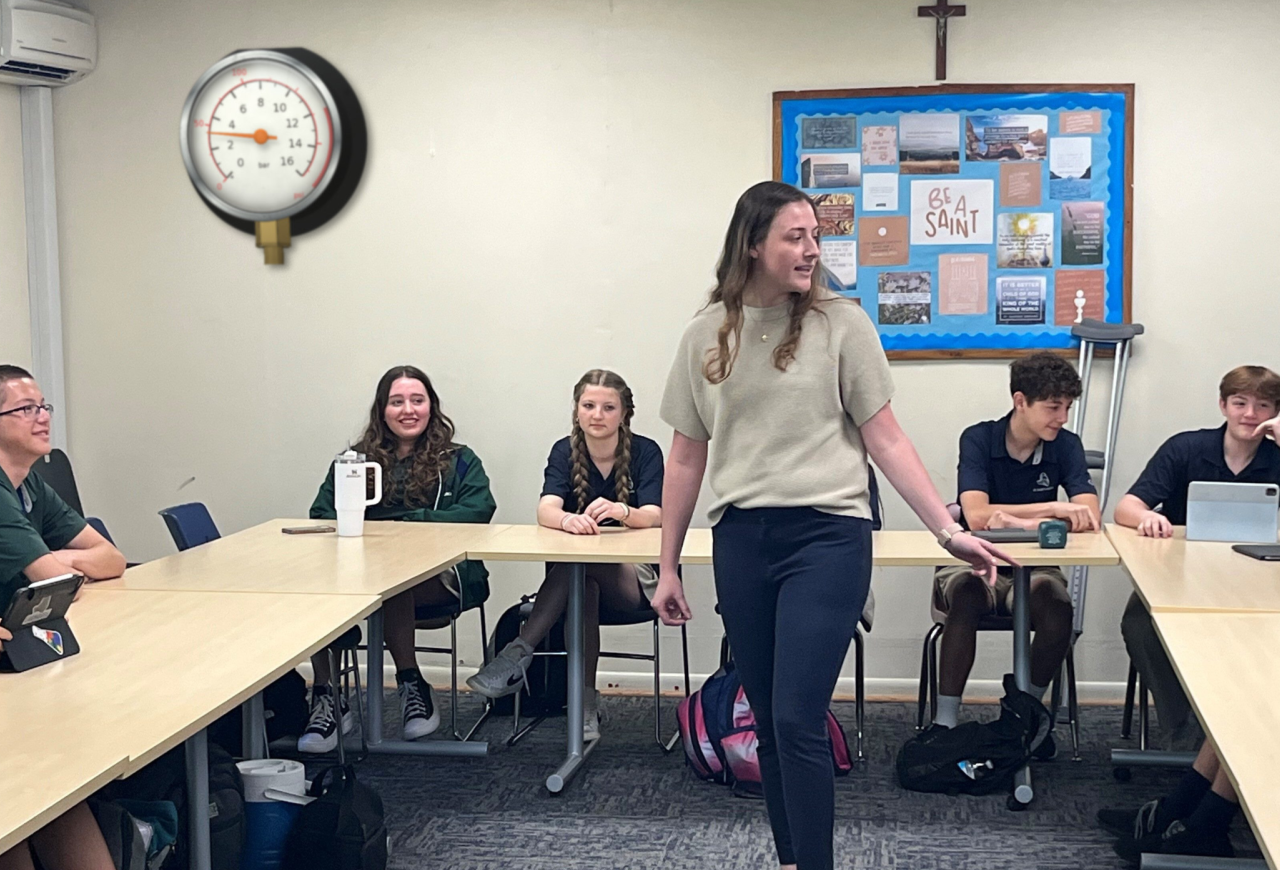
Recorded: 3,bar
